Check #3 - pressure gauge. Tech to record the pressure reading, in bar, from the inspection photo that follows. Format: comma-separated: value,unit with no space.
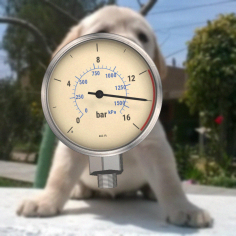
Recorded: 14,bar
